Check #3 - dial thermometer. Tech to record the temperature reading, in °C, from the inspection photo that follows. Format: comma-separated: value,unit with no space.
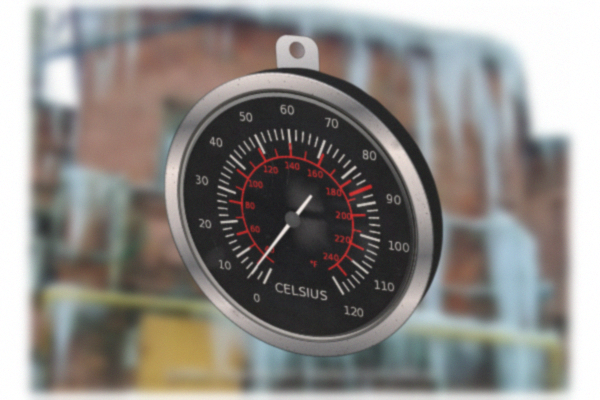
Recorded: 4,°C
